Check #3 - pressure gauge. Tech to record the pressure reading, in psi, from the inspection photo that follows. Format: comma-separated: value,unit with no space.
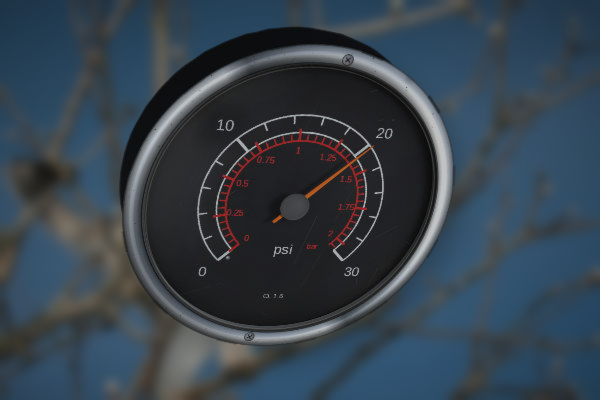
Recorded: 20,psi
